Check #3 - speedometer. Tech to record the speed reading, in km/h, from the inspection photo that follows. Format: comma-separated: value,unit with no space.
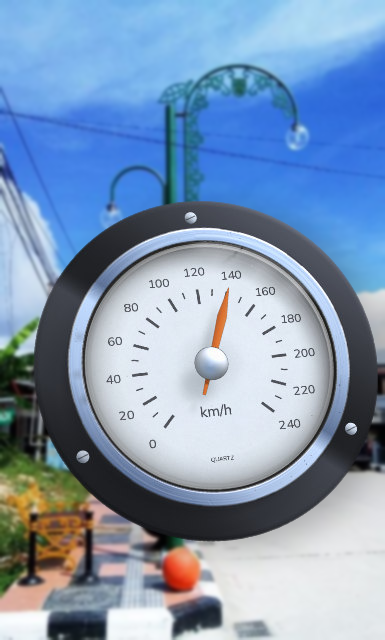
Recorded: 140,km/h
